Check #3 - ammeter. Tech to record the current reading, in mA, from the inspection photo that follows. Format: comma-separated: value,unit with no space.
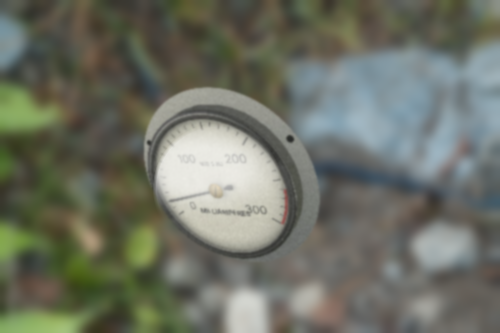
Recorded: 20,mA
